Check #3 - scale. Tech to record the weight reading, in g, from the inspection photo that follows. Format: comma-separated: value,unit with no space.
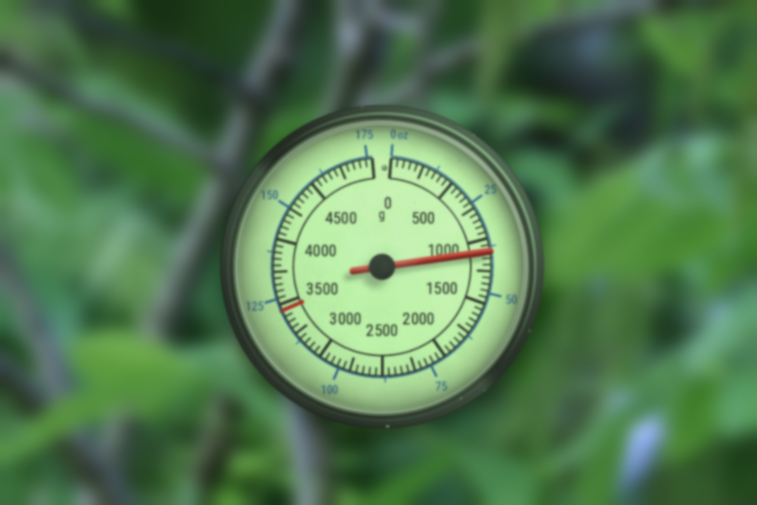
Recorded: 1100,g
